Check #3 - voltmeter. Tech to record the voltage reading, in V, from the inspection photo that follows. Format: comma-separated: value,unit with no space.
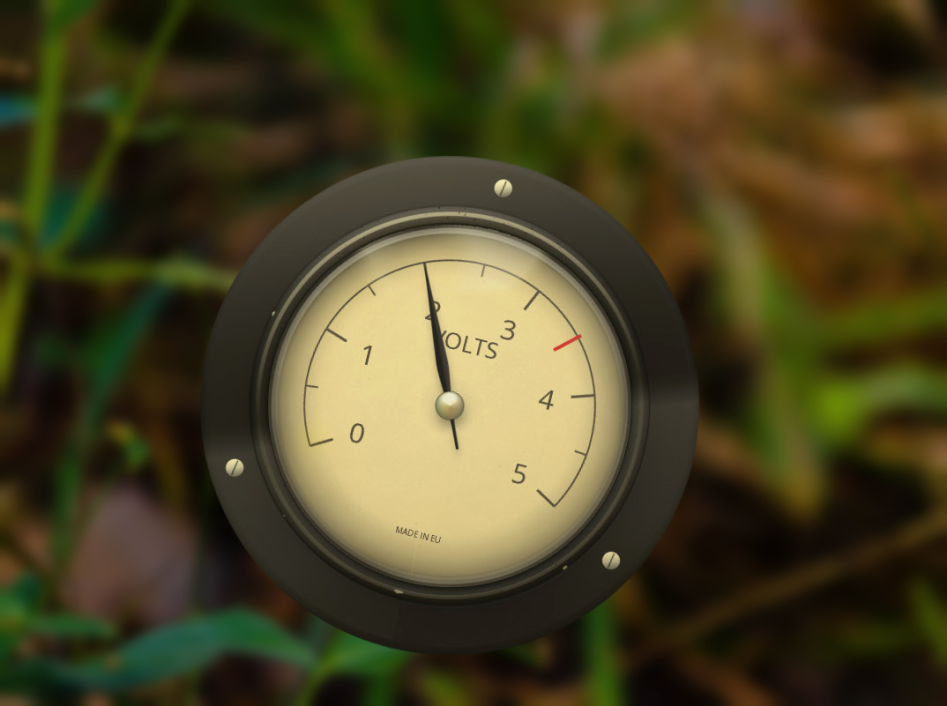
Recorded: 2,V
